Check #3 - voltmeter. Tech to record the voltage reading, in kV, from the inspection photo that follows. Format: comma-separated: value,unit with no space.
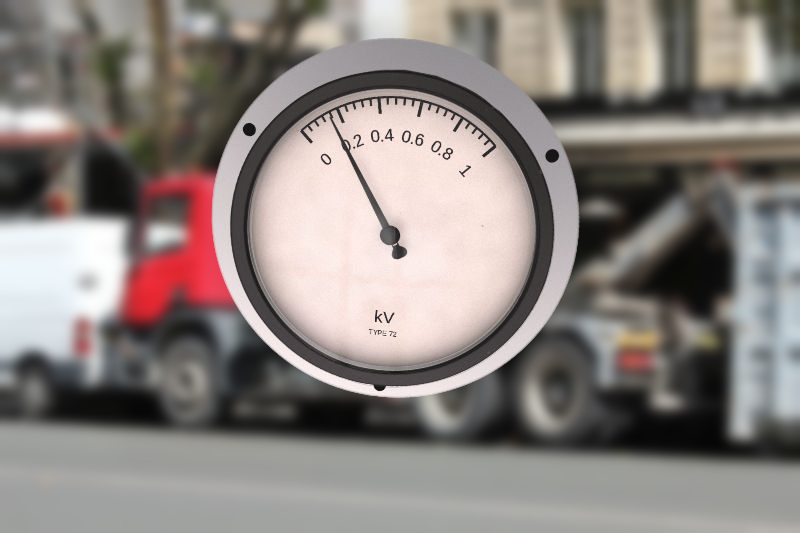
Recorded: 0.16,kV
